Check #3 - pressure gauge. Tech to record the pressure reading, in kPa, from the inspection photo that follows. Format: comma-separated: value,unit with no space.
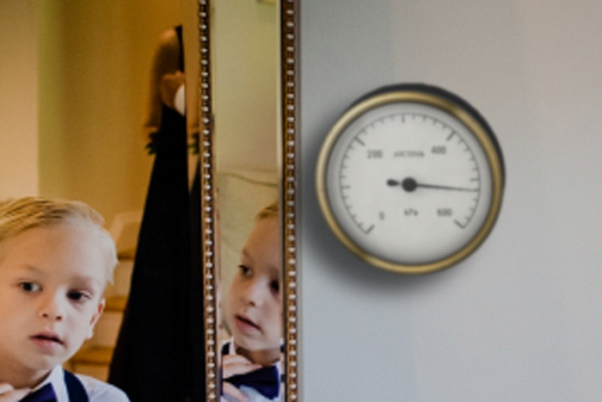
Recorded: 520,kPa
